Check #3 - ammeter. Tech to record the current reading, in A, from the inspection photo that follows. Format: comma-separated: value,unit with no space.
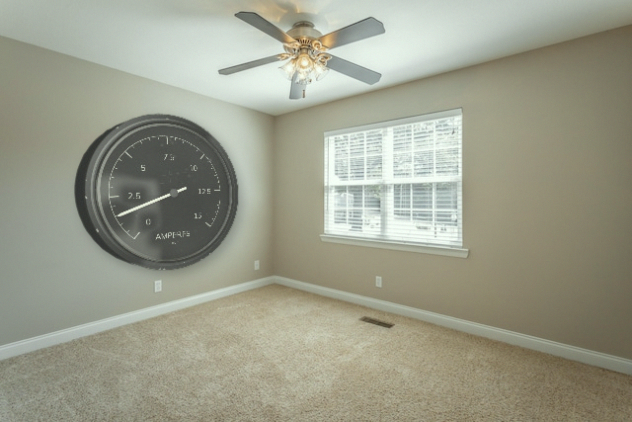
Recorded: 1.5,A
